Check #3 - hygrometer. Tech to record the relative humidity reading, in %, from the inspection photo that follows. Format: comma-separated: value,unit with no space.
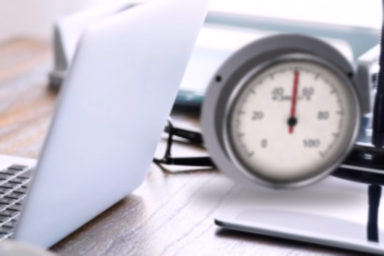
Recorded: 50,%
